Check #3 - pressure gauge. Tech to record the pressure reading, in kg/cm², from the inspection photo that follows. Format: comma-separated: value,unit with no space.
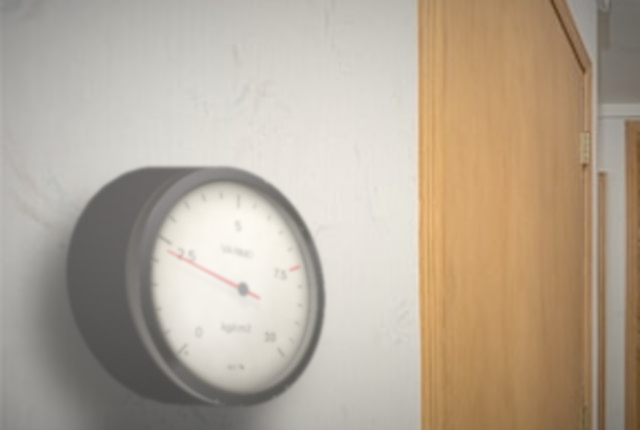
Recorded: 2.25,kg/cm²
